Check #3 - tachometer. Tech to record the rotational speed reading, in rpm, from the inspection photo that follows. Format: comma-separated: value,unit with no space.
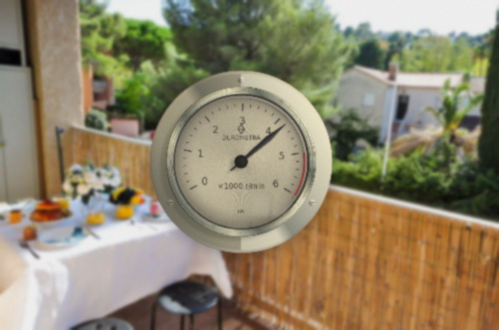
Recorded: 4200,rpm
